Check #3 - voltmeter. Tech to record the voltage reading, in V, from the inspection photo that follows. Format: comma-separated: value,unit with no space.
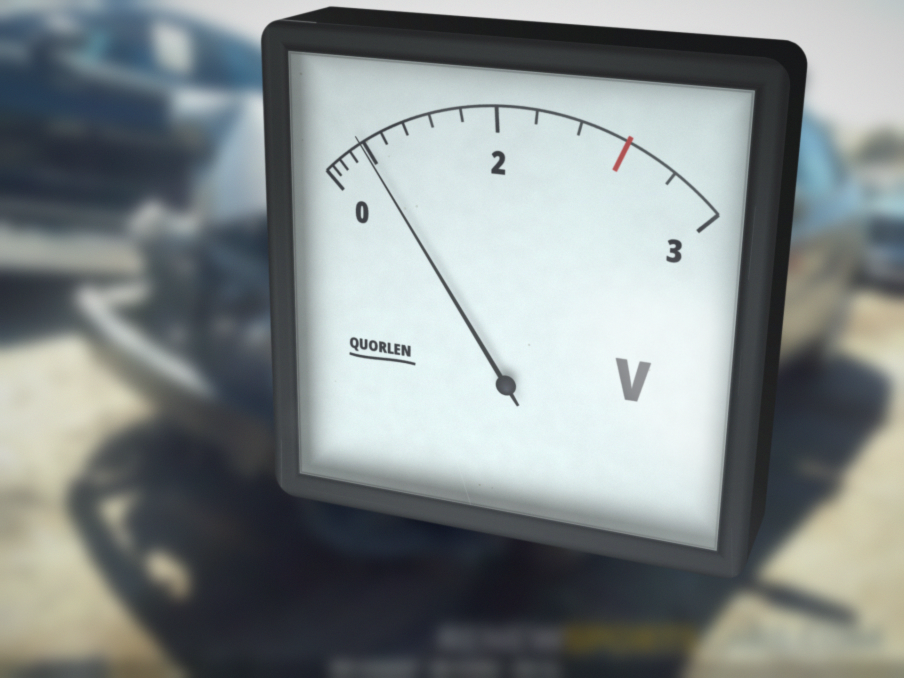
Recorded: 1,V
